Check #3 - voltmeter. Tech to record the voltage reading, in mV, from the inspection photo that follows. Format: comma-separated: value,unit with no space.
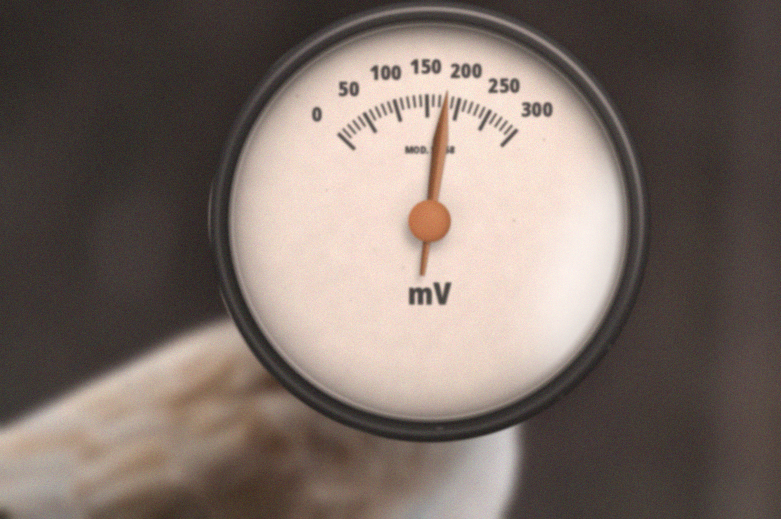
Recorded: 180,mV
